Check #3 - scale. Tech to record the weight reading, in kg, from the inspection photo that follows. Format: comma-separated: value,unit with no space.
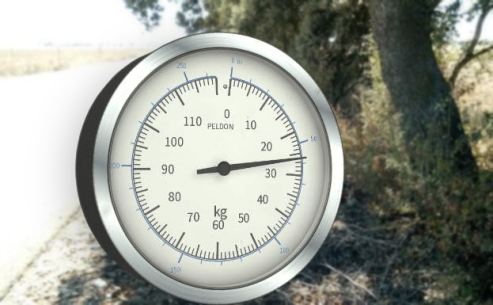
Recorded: 26,kg
